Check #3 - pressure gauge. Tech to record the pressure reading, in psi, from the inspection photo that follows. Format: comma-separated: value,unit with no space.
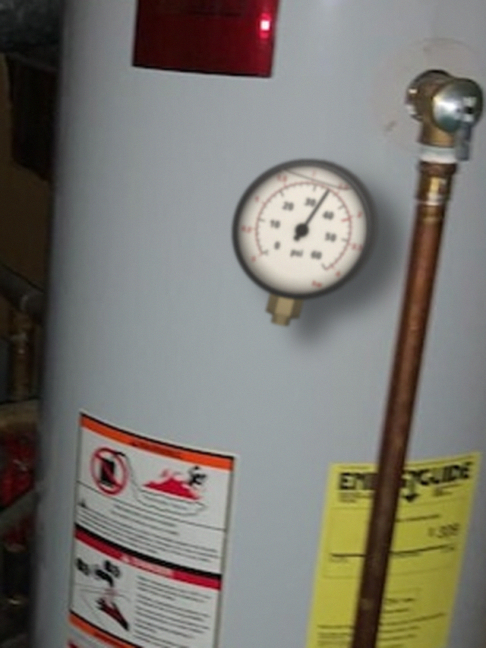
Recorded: 34,psi
